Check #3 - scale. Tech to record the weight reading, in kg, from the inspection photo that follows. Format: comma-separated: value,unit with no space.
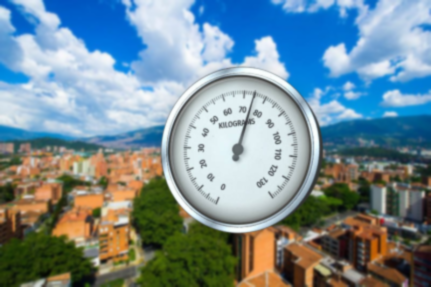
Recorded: 75,kg
